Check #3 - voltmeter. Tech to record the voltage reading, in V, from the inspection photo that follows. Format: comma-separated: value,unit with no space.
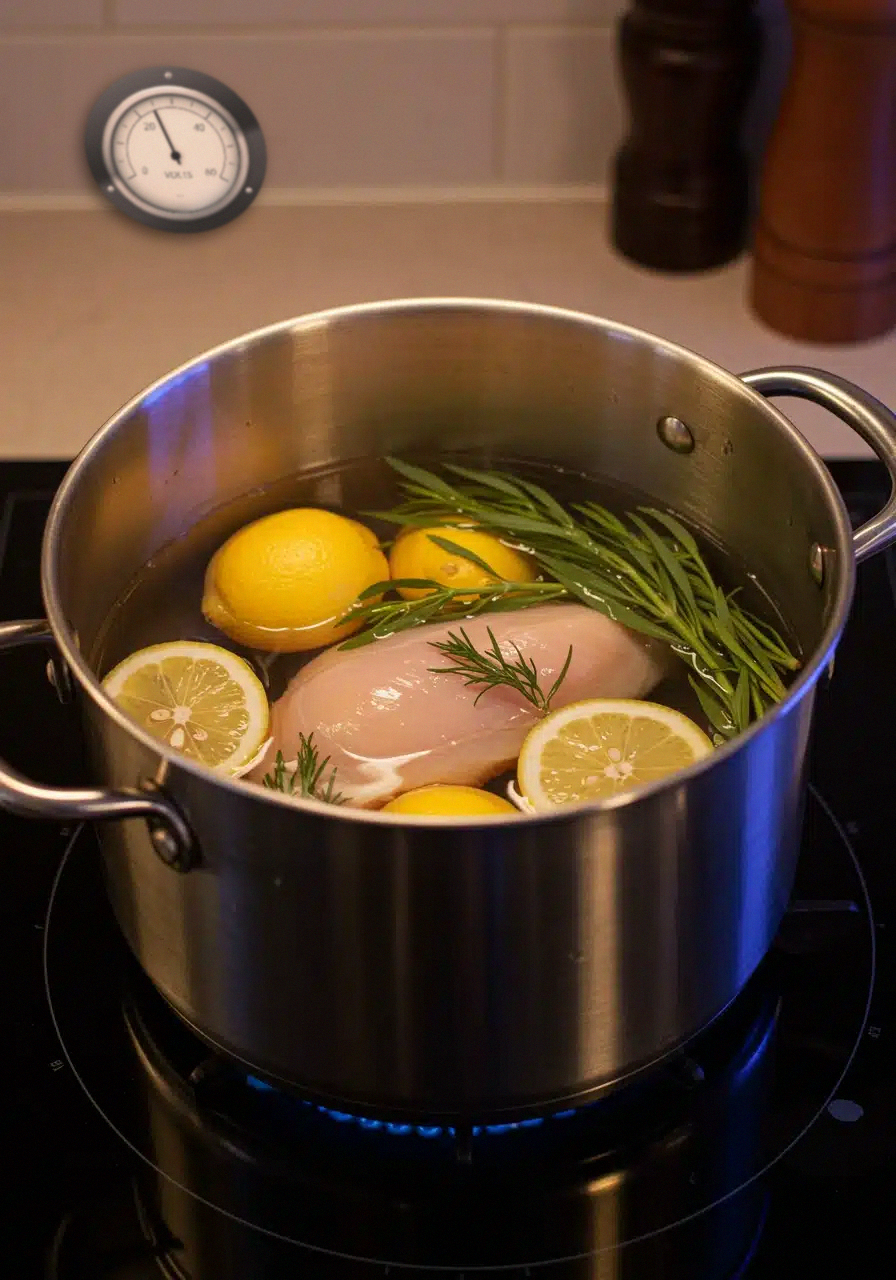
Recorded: 25,V
